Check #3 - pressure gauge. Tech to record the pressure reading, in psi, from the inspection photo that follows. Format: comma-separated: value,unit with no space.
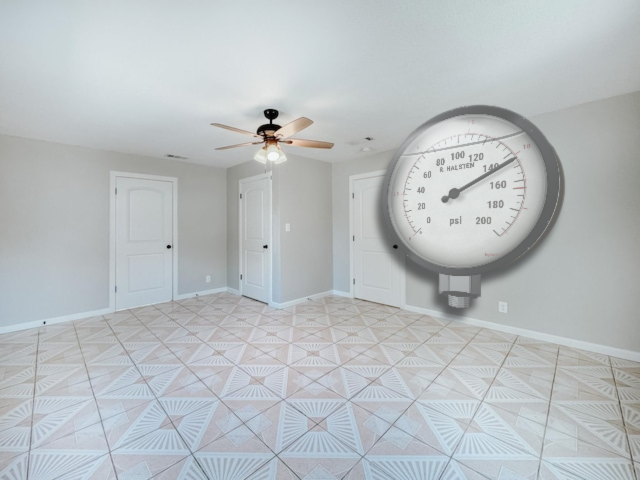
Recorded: 145,psi
